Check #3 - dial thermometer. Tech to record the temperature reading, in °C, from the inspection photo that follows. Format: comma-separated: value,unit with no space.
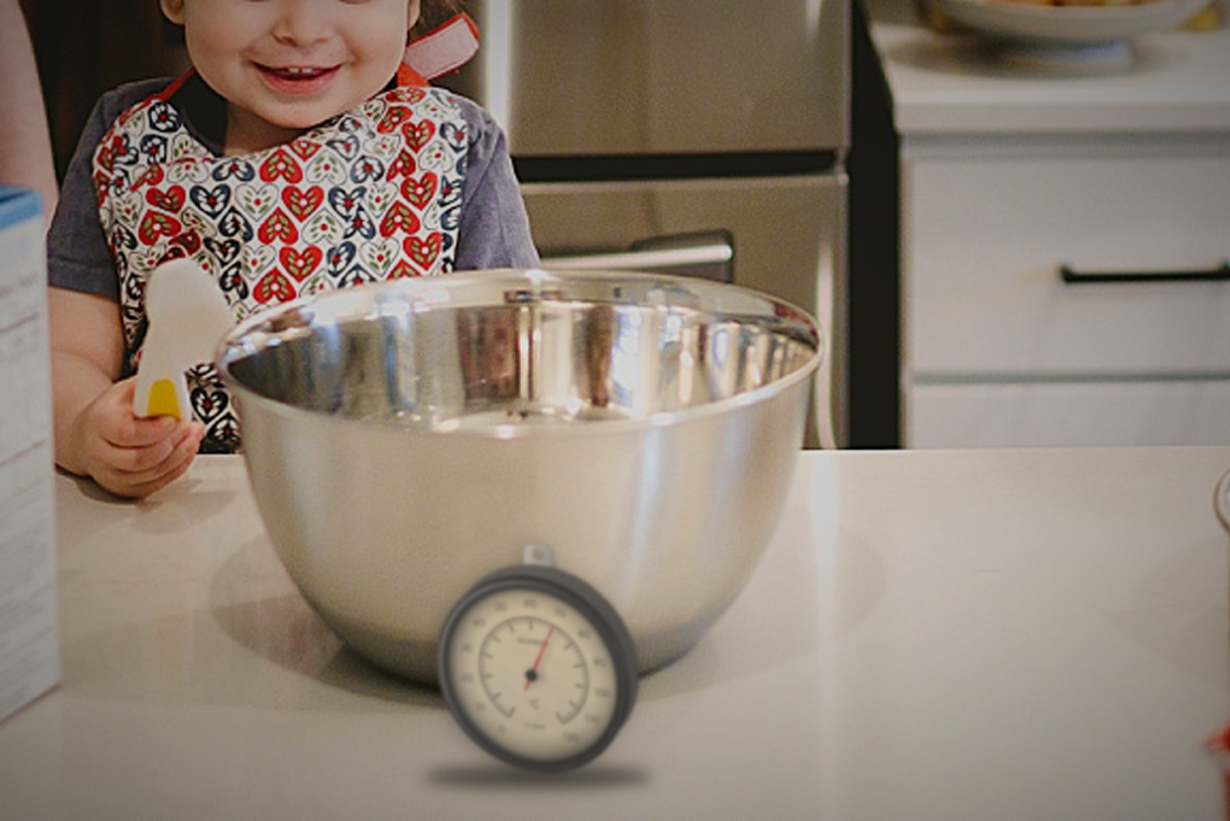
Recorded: 70,°C
